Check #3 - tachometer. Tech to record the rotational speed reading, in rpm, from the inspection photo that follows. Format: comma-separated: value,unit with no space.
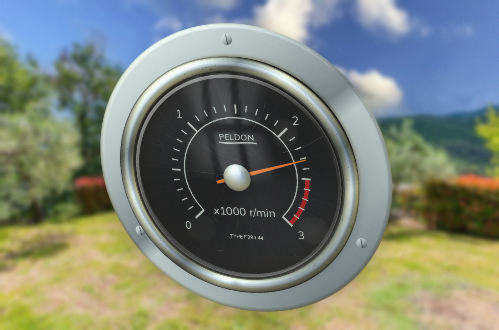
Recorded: 2300,rpm
